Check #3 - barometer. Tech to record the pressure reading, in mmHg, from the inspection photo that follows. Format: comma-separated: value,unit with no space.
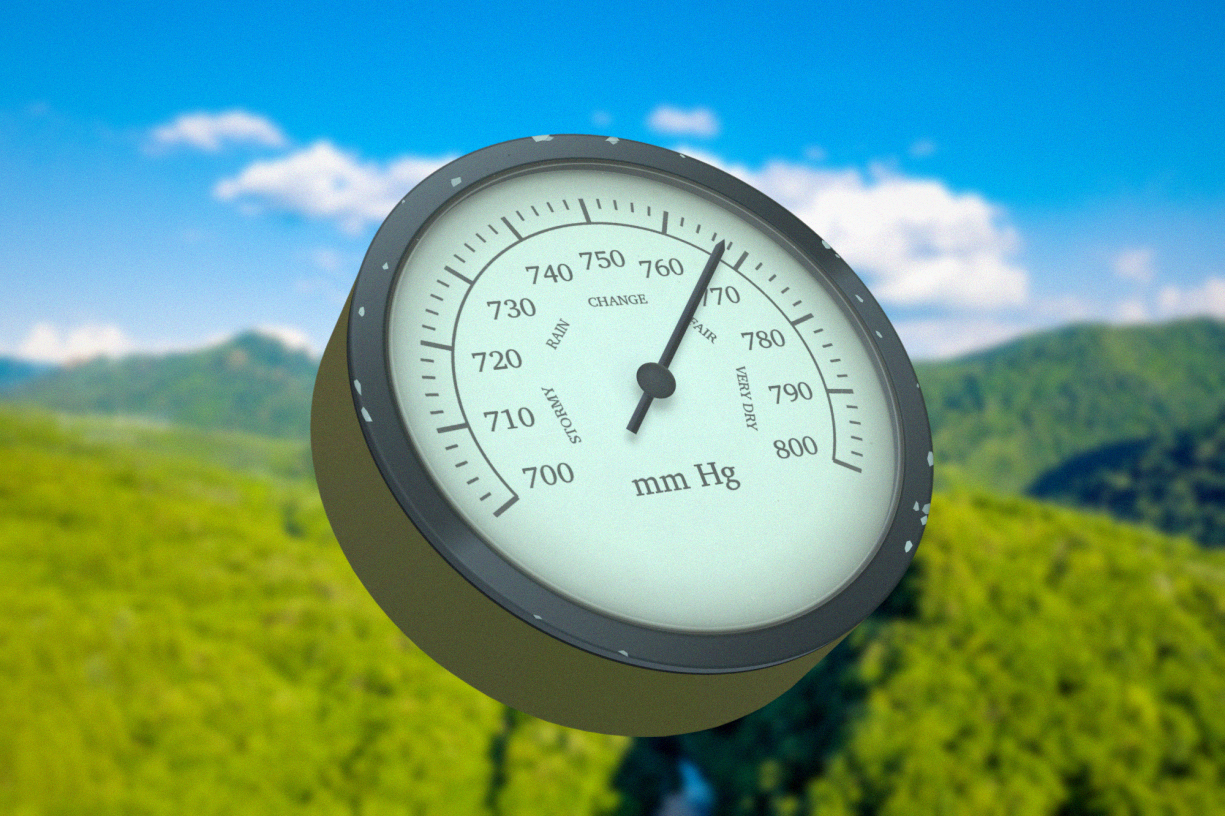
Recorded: 767,mmHg
